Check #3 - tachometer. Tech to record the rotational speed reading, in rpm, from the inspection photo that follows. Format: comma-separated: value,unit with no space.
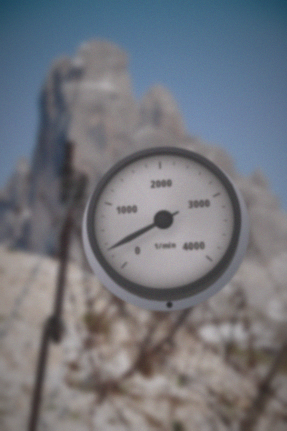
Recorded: 300,rpm
